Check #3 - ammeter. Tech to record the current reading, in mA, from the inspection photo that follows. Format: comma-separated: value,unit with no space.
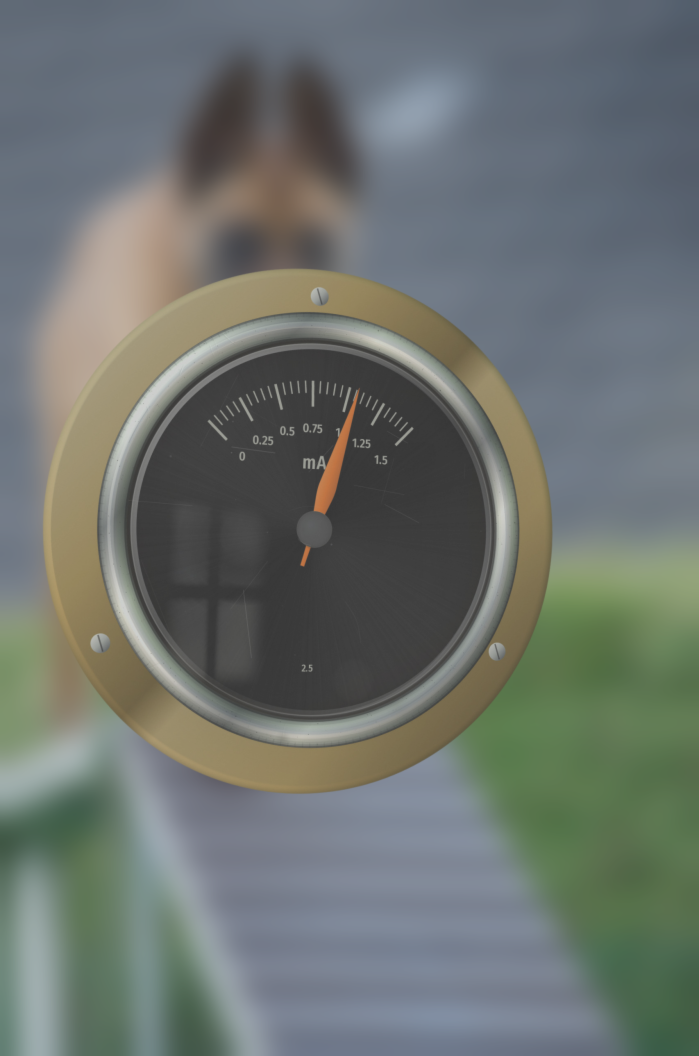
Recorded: 1.05,mA
